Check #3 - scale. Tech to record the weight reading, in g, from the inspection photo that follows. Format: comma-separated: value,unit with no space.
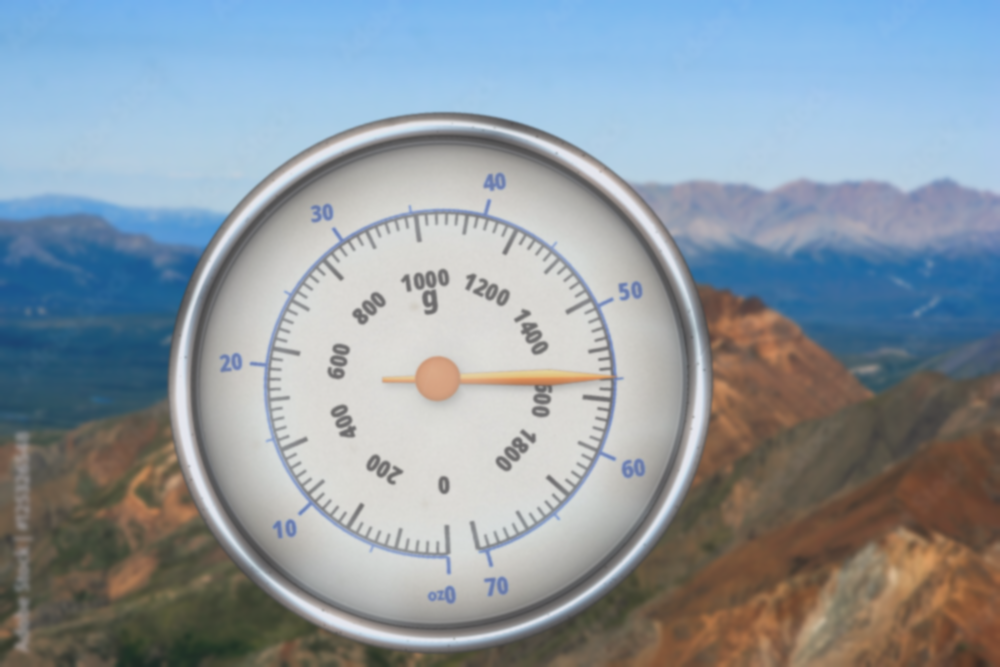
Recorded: 1560,g
